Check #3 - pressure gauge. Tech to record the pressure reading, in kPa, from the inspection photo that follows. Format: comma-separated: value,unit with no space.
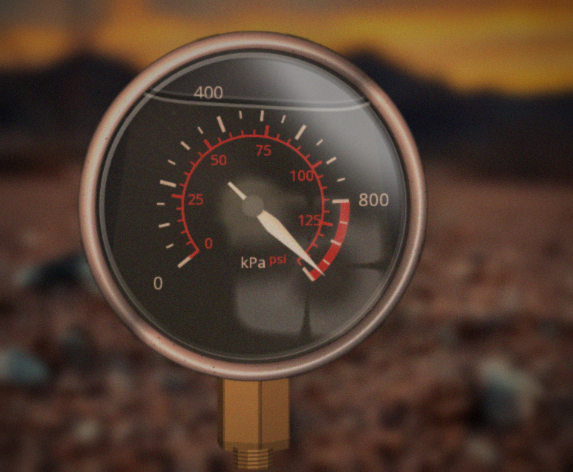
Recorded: 975,kPa
